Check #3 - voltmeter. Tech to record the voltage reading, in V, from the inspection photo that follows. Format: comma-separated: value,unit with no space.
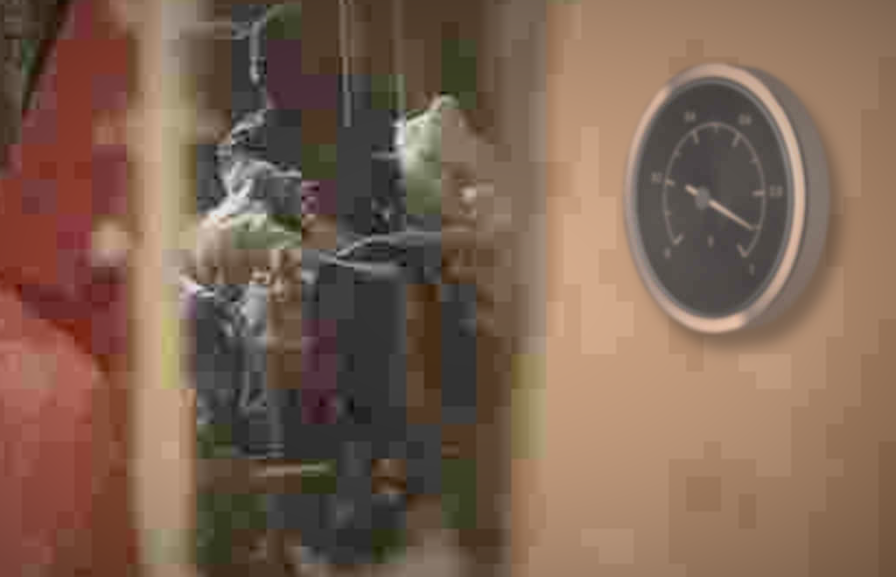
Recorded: 0.9,V
